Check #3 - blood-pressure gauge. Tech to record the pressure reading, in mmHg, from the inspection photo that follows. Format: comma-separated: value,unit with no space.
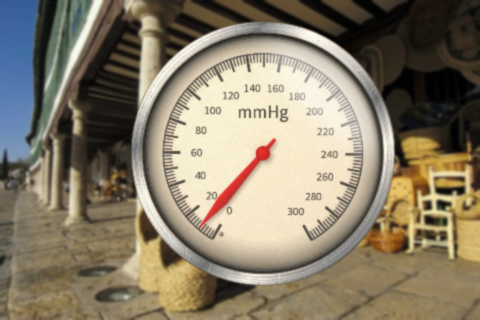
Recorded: 10,mmHg
